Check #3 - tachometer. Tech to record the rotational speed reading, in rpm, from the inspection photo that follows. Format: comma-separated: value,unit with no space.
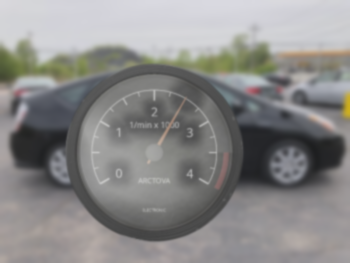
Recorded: 2500,rpm
